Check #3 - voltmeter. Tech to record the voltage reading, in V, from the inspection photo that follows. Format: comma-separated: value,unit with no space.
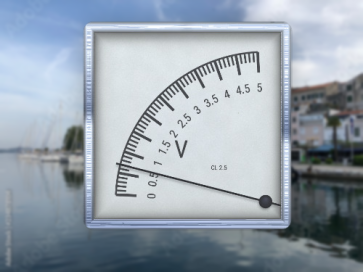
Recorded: 0.7,V
